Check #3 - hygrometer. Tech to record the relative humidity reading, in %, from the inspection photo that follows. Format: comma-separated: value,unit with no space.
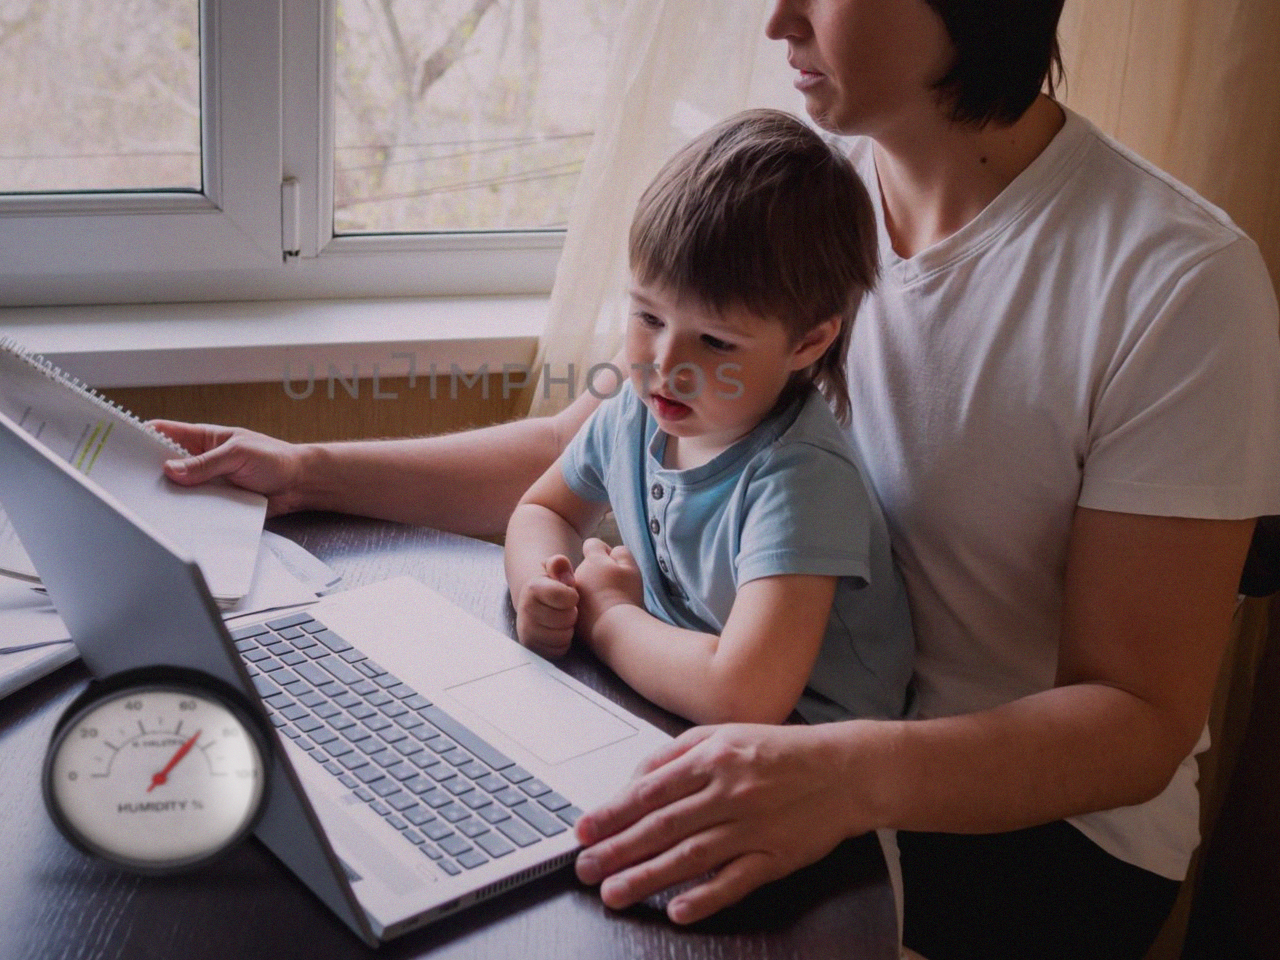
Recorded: 70,%
